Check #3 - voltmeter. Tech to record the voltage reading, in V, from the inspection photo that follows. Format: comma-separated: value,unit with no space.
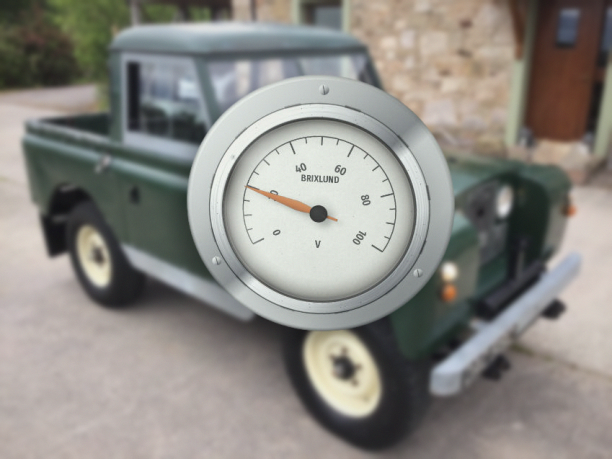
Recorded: 20,V
